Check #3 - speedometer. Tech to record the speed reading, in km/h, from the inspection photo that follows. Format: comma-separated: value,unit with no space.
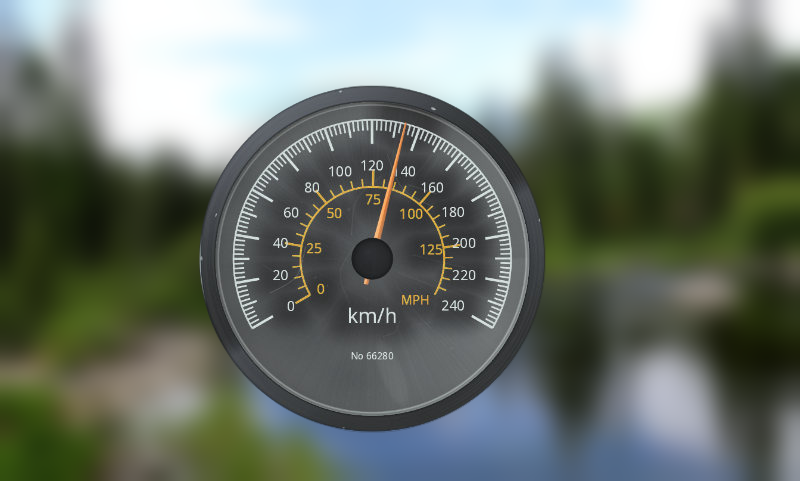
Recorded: 134,km/h
